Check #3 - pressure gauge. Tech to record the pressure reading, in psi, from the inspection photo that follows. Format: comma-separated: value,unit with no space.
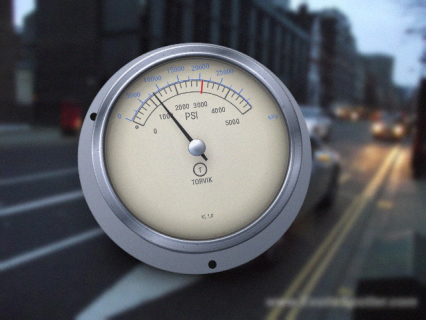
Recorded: 1200,psi
